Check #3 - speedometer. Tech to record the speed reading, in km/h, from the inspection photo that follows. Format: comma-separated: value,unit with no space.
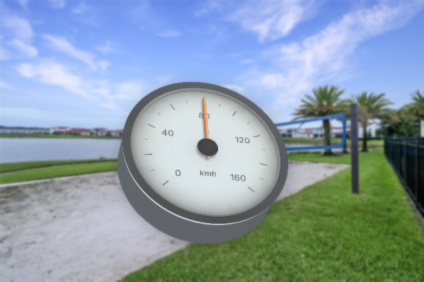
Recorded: 80,km/h
